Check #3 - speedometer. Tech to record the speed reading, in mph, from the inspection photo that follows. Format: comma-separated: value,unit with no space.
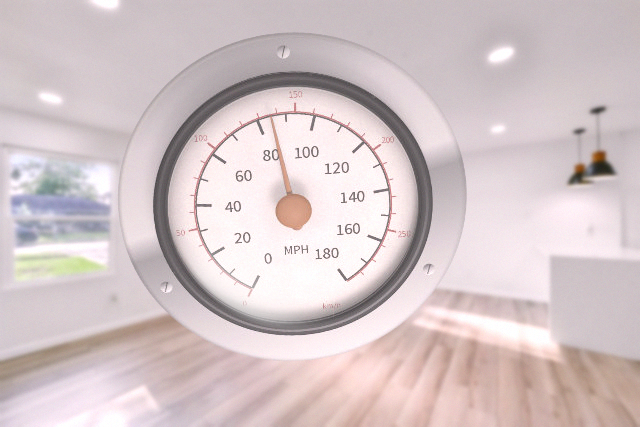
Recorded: 85,mph
